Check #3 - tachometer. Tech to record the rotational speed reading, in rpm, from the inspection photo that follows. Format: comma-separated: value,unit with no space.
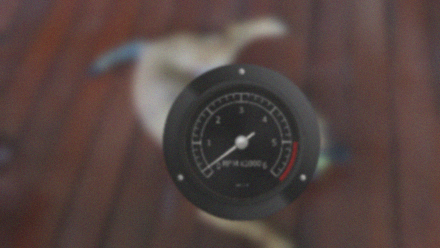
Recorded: 200,rpm
